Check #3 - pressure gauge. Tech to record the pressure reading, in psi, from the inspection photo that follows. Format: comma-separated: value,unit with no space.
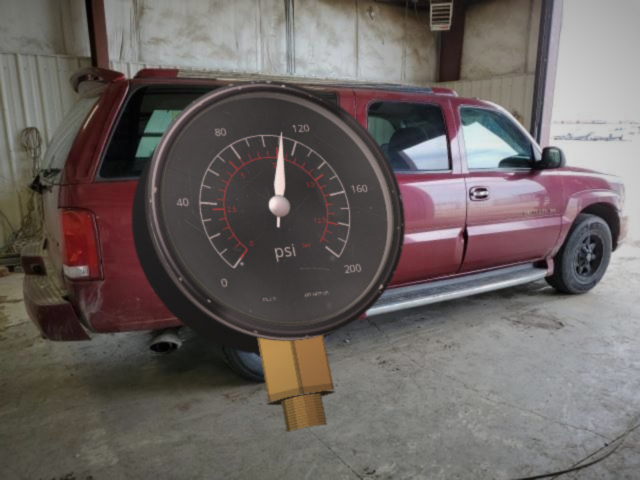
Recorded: 110,psi
